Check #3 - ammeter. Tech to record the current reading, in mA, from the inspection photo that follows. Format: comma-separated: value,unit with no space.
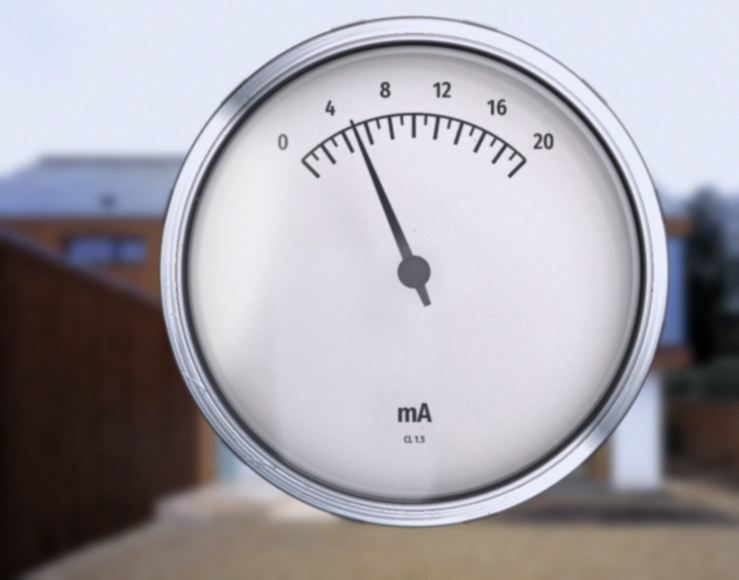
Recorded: 5,mA
